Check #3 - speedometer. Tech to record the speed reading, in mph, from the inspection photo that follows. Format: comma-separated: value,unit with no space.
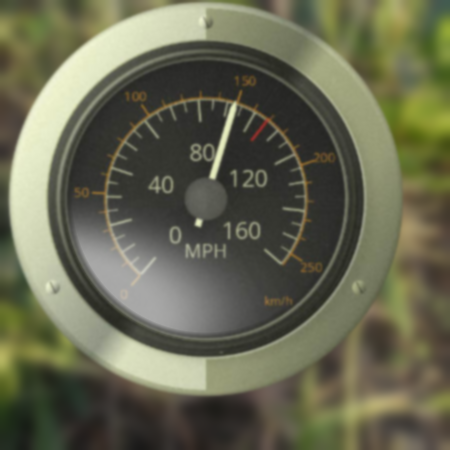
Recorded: 92.5,mph
